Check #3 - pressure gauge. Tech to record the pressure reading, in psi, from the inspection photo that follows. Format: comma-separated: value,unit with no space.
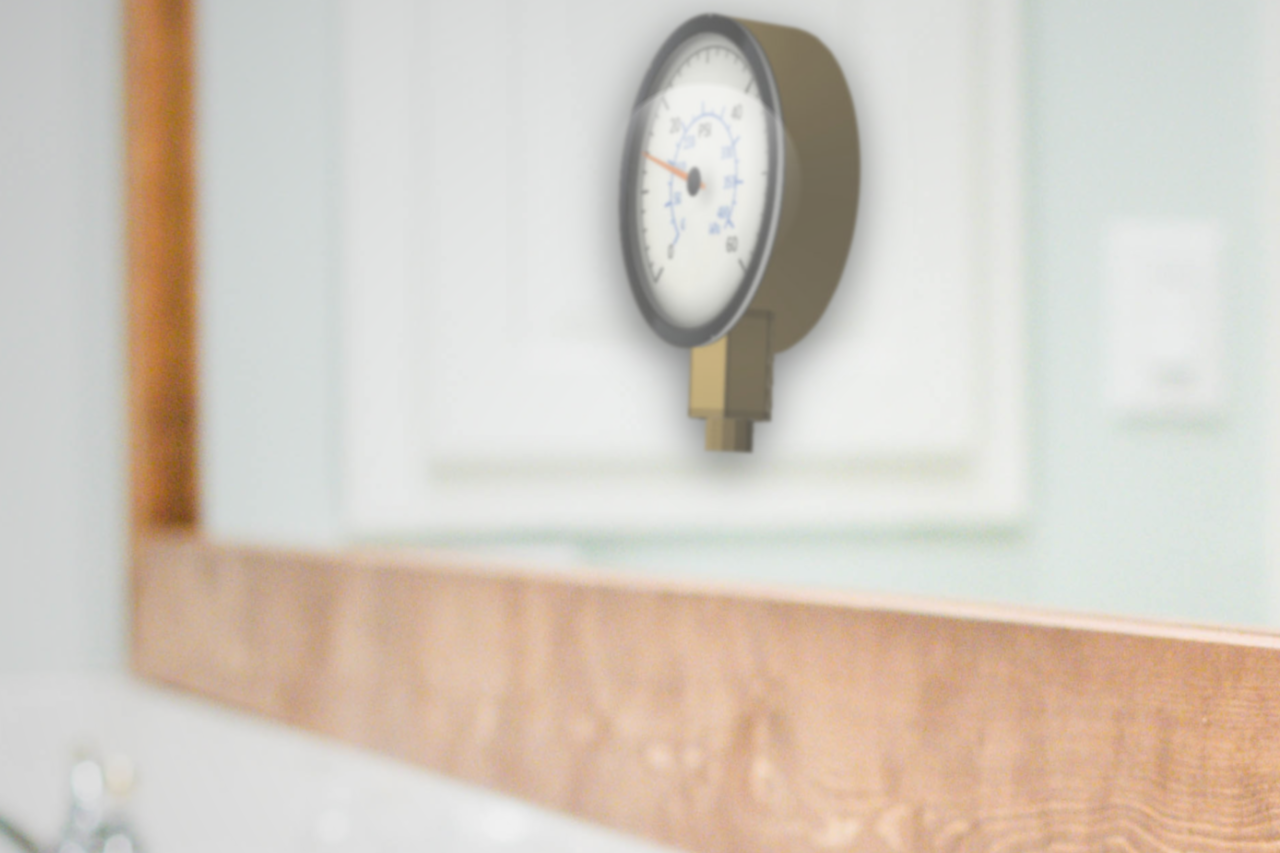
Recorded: 14,psi
